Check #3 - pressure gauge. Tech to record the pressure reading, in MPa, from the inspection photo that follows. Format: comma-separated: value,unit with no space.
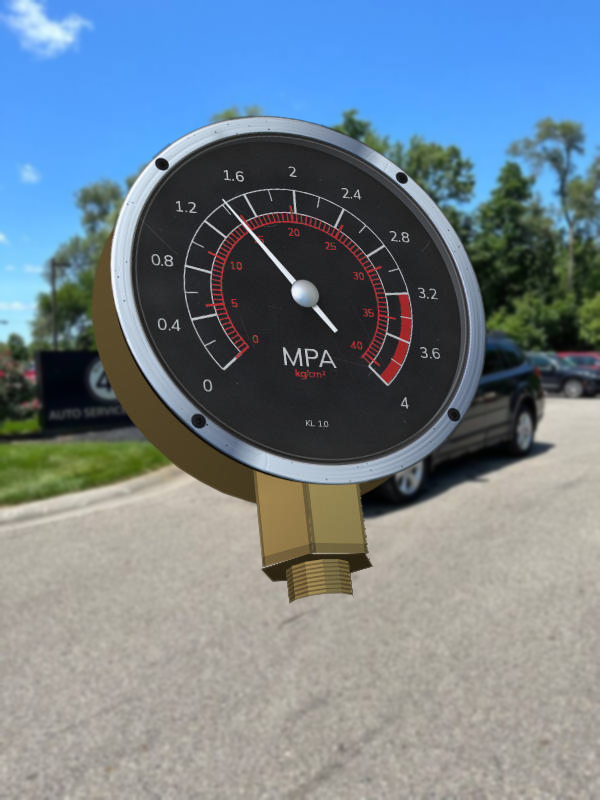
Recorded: 1.4,MPa
